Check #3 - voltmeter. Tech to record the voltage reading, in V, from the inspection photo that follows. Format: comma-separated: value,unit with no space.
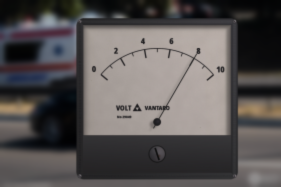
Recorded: 8,V
